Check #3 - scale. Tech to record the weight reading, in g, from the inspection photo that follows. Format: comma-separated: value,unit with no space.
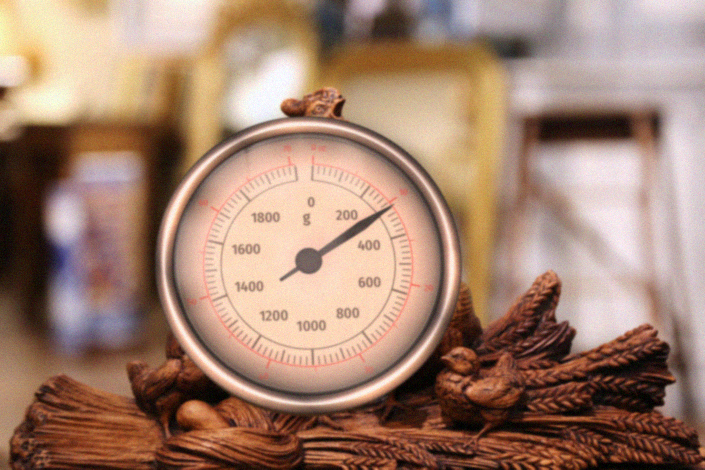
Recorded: 300,g
